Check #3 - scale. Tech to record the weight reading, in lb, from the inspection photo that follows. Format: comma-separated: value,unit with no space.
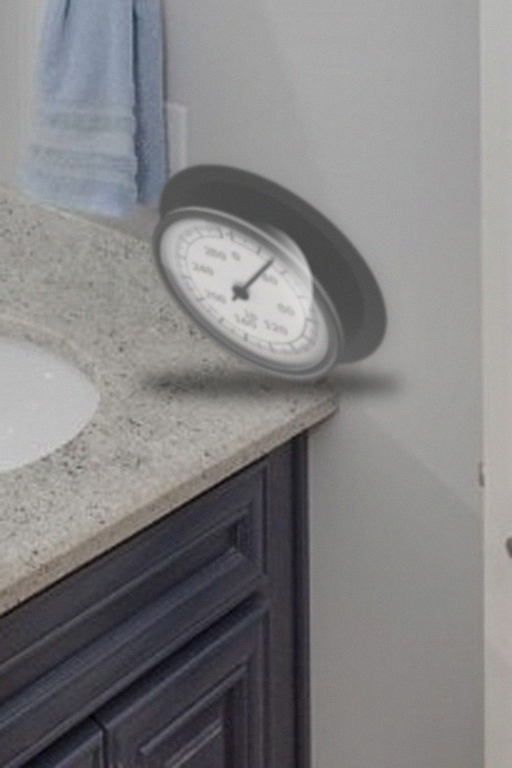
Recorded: 30,lb
